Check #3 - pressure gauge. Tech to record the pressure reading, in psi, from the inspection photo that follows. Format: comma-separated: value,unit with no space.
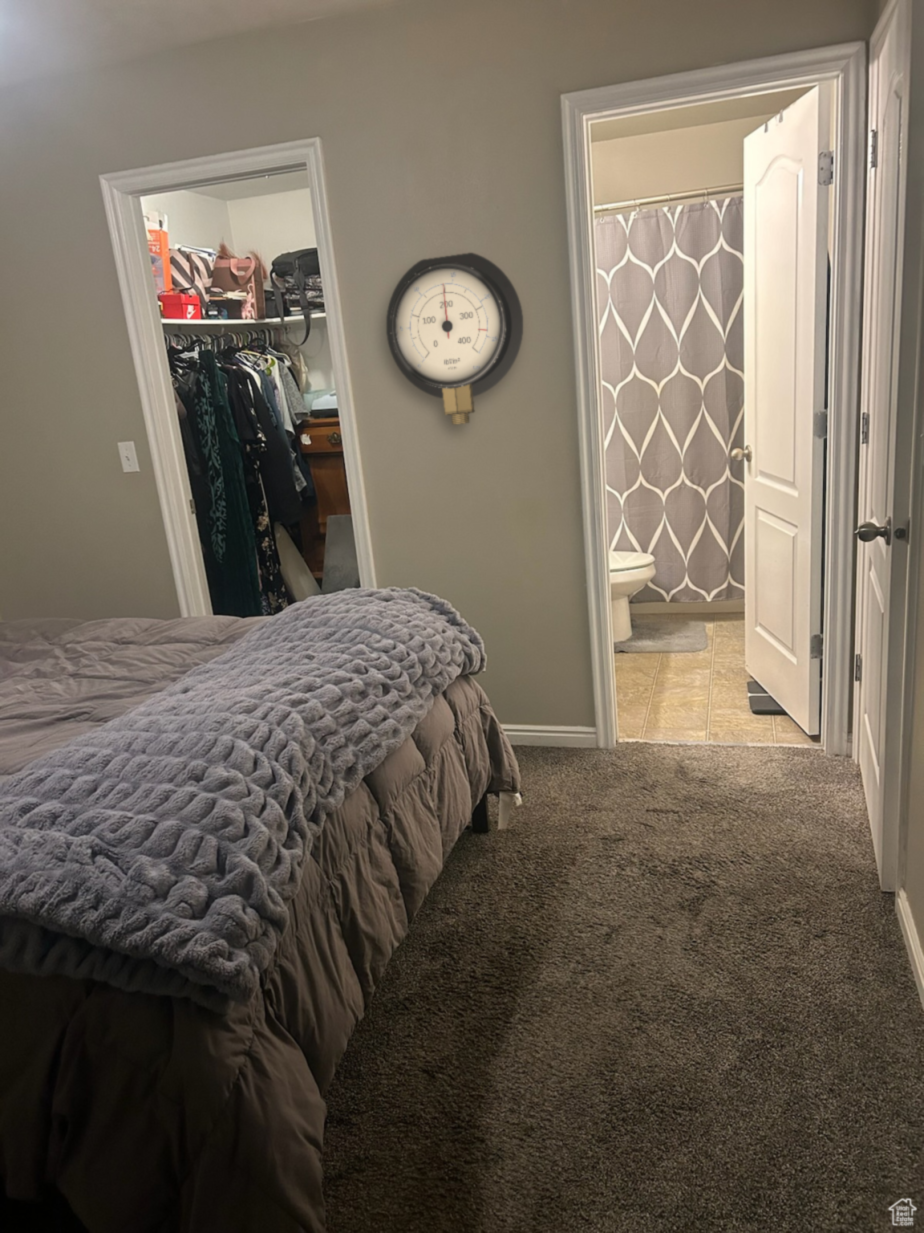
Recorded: 200,psi
